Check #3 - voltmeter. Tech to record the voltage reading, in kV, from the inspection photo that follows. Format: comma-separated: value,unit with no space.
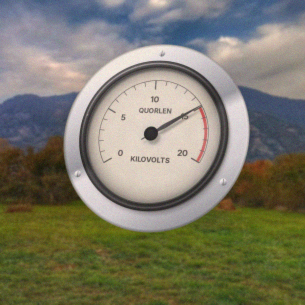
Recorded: 15,kV
